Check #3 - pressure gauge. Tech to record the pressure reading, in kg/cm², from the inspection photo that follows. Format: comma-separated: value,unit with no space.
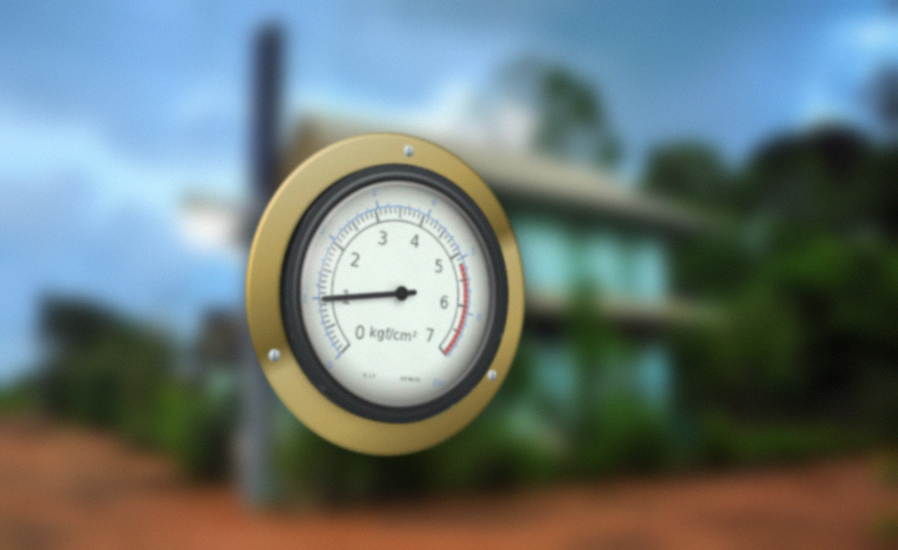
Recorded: 1,kg/cm²
